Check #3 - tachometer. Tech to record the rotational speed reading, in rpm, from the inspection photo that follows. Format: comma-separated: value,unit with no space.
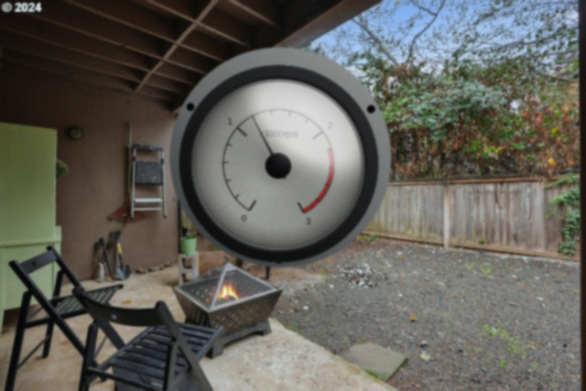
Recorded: 1200,rpm
